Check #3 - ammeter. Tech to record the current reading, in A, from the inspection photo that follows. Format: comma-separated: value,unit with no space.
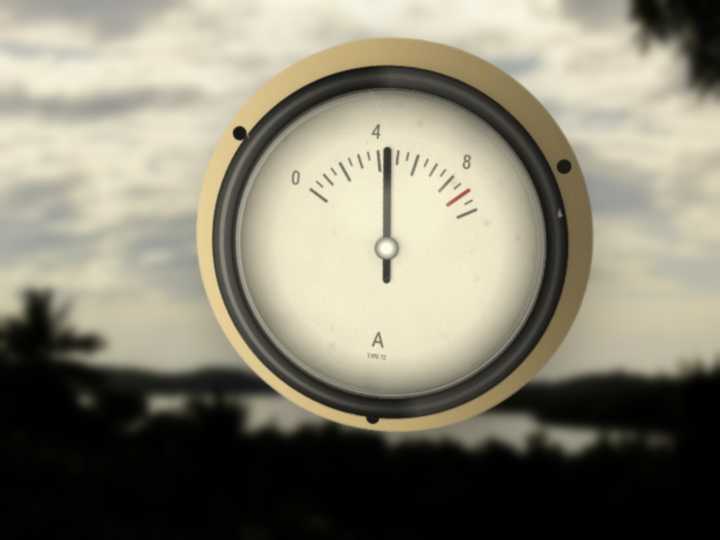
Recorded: 4.5,A
